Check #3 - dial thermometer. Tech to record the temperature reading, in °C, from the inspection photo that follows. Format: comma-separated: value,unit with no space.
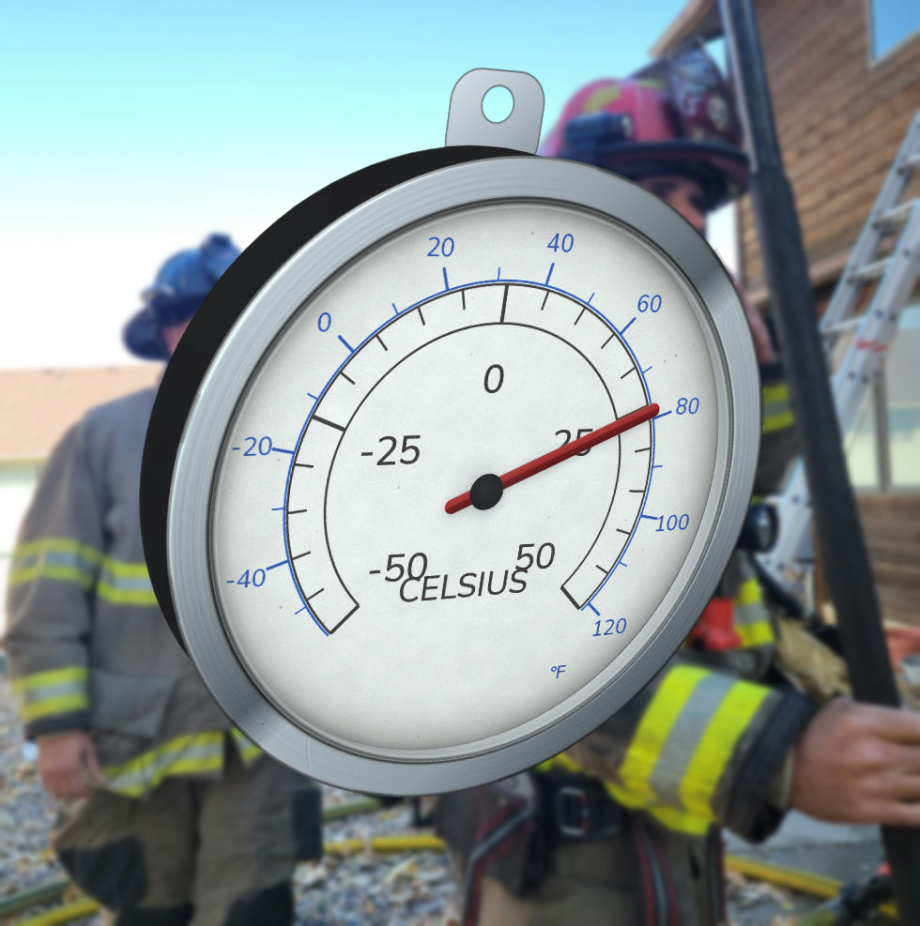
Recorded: 25,°C
